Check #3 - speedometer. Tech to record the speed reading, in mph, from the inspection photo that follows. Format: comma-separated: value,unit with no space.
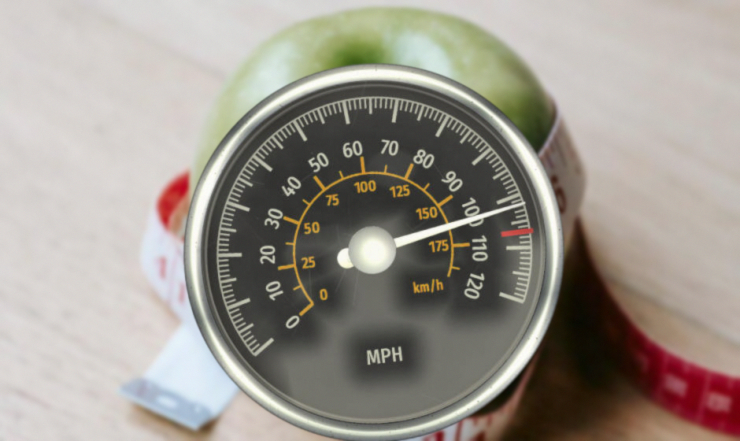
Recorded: 102,mph
